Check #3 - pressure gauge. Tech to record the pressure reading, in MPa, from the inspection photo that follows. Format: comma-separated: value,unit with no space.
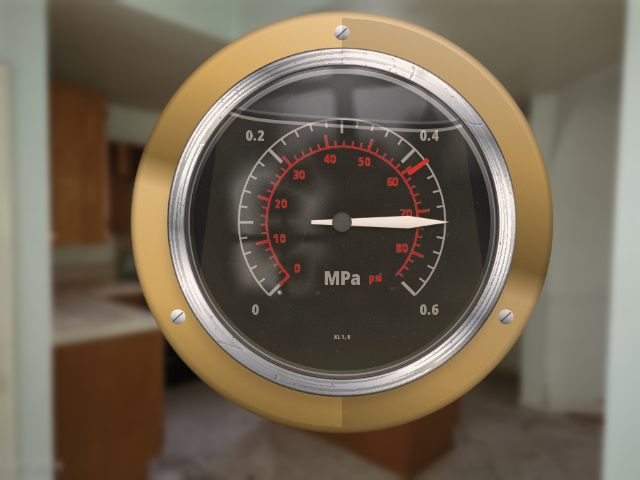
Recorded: 0.5,MPa
